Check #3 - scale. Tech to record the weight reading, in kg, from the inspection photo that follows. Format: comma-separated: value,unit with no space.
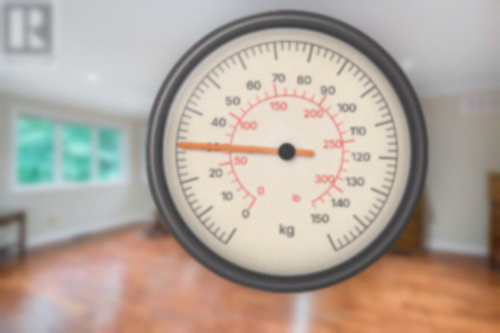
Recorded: 30,kg
